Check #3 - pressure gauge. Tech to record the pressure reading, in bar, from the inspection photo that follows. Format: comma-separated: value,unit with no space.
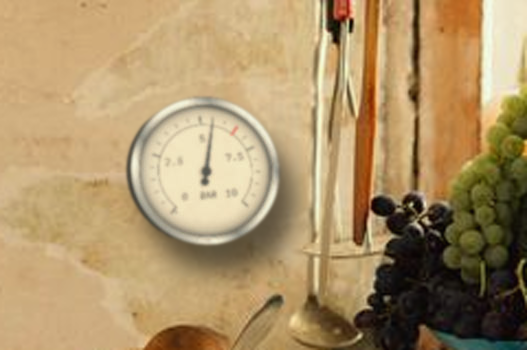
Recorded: 5.5,bar
